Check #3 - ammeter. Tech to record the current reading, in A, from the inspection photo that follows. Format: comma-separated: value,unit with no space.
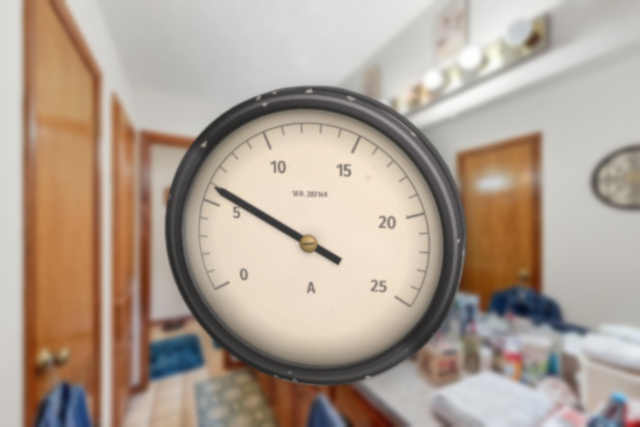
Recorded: 6,A
